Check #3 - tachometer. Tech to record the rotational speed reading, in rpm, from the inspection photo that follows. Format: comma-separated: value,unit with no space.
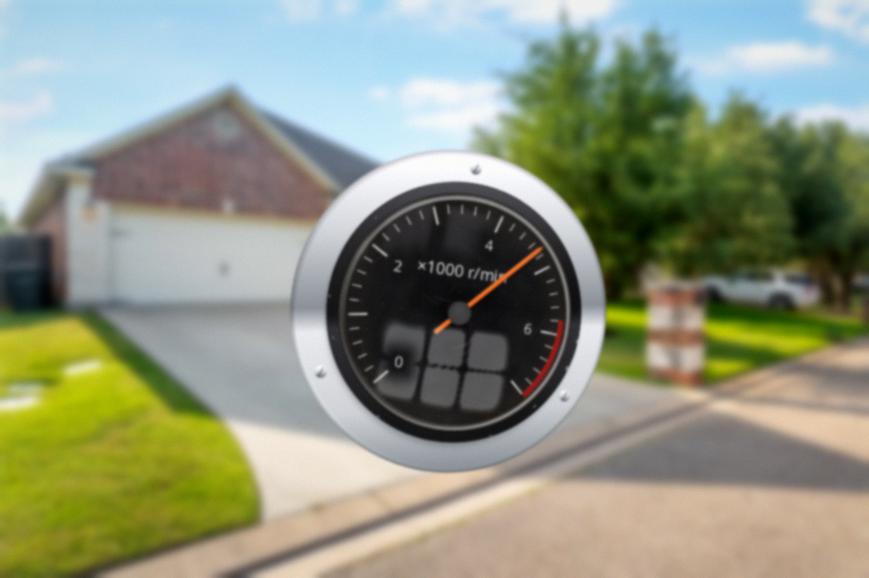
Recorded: 4700,rpm
